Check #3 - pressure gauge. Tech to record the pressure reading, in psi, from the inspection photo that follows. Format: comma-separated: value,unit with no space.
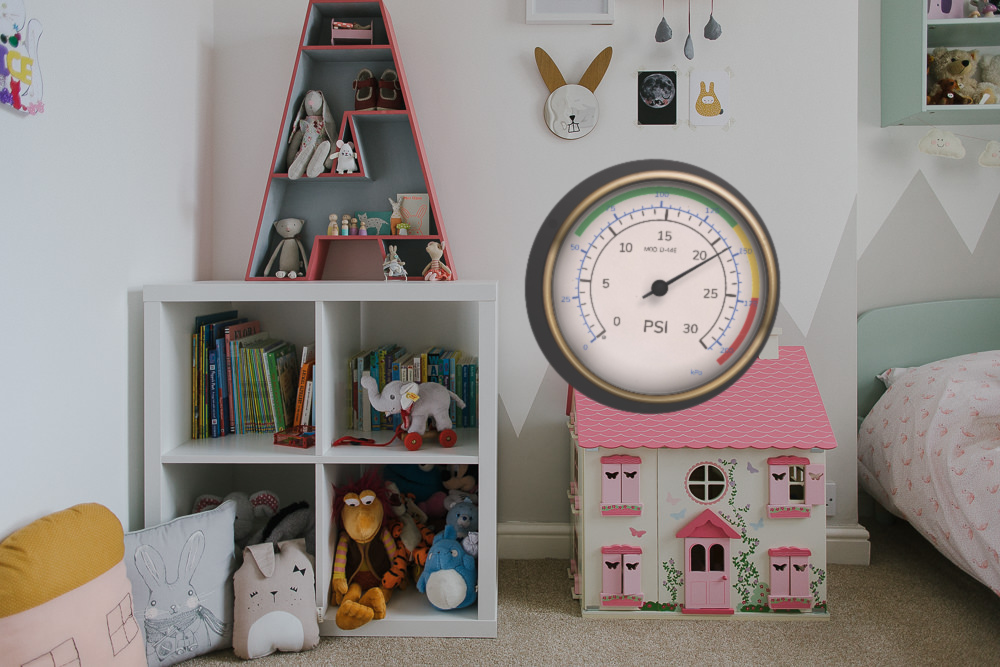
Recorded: 21,psi
